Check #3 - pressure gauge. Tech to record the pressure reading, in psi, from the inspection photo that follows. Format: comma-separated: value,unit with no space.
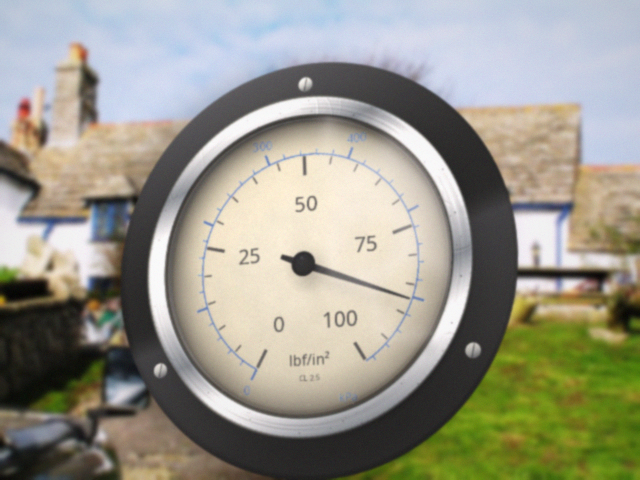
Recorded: 87.5,psi
